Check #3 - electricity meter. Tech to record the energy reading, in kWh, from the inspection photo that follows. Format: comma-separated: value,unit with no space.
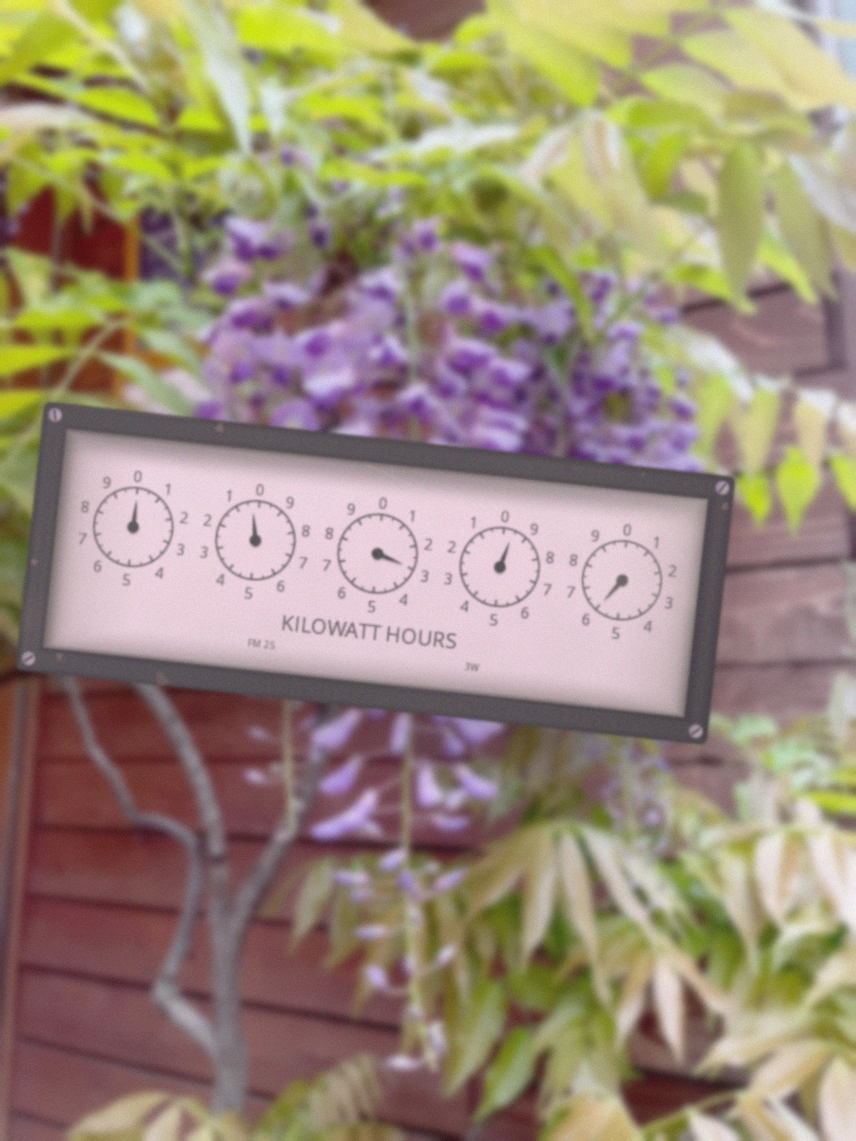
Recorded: 296,kWh
